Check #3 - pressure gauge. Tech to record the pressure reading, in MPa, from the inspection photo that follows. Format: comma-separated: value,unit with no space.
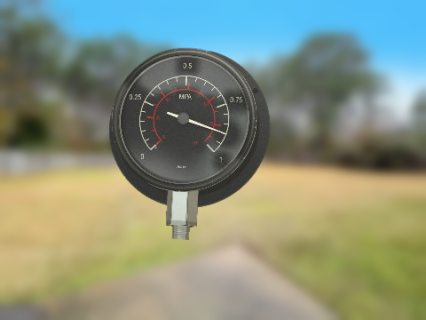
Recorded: 0.9,MPa
